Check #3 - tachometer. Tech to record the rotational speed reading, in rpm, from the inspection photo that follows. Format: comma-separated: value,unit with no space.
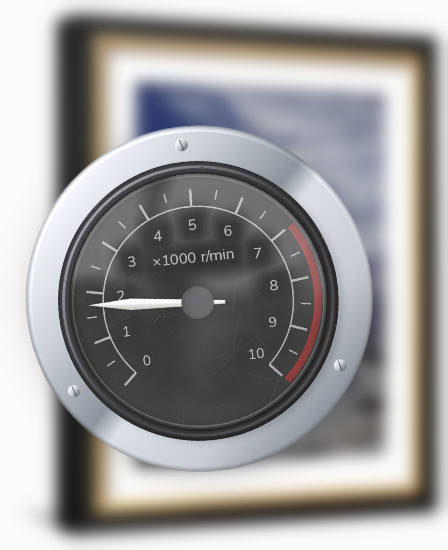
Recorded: 1750,rpm
